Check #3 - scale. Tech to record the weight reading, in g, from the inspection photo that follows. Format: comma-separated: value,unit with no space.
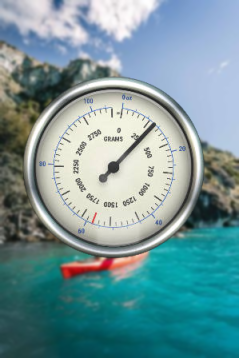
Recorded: 300,g
